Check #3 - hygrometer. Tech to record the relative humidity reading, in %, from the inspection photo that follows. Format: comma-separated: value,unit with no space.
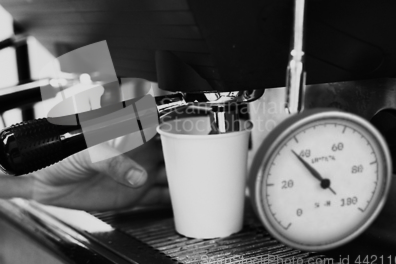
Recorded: 36,%
